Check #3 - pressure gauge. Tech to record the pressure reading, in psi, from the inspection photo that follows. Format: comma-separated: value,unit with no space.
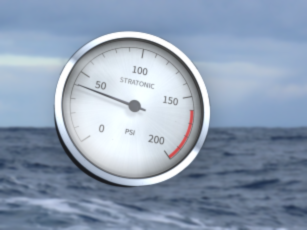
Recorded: 40,psi
